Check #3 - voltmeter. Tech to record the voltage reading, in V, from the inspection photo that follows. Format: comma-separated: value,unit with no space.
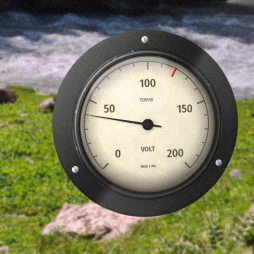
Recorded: 40,V
